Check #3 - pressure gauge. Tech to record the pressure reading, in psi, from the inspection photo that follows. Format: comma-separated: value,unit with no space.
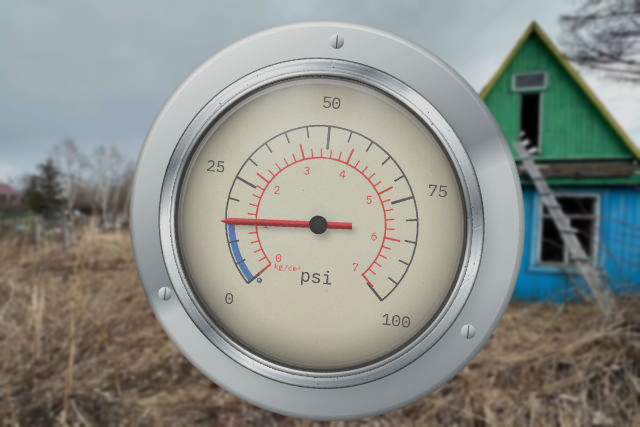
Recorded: 15,psi
